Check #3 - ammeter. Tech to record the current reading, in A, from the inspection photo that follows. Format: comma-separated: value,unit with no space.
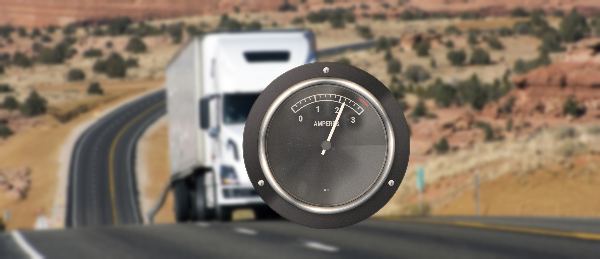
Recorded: 2.2,A
